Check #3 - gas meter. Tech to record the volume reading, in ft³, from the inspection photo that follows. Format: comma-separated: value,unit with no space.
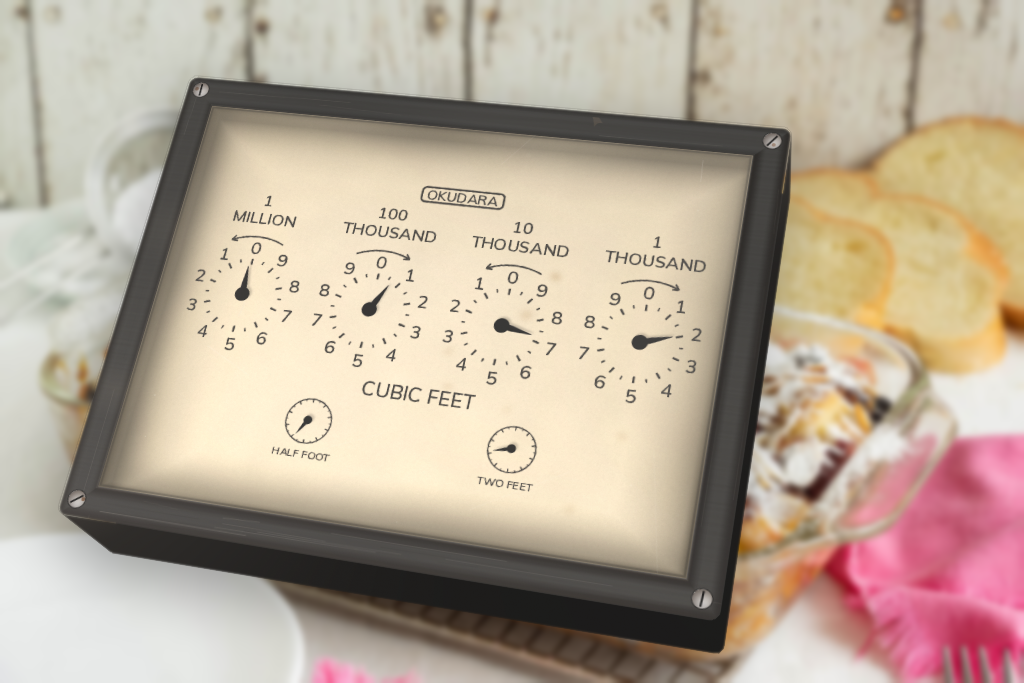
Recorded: 7200,ft³
